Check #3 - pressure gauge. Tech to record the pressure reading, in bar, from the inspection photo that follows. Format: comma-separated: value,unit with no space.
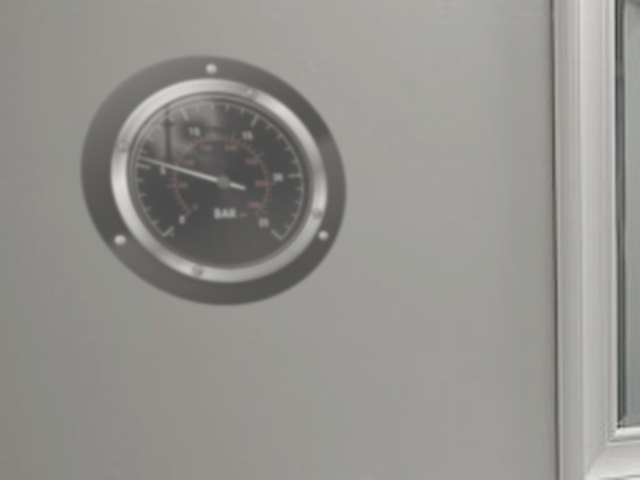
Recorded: 5.5,bar
